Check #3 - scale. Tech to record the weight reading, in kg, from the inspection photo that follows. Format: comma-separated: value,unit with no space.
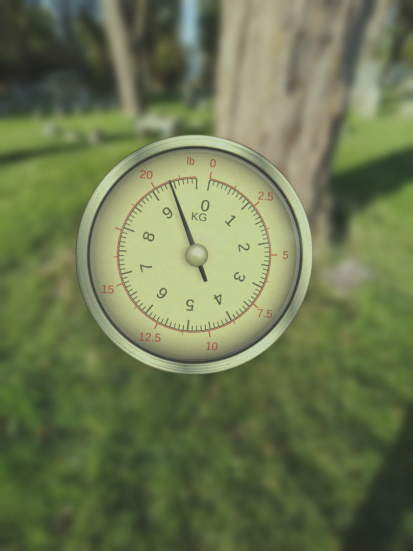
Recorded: 9.4,kg
